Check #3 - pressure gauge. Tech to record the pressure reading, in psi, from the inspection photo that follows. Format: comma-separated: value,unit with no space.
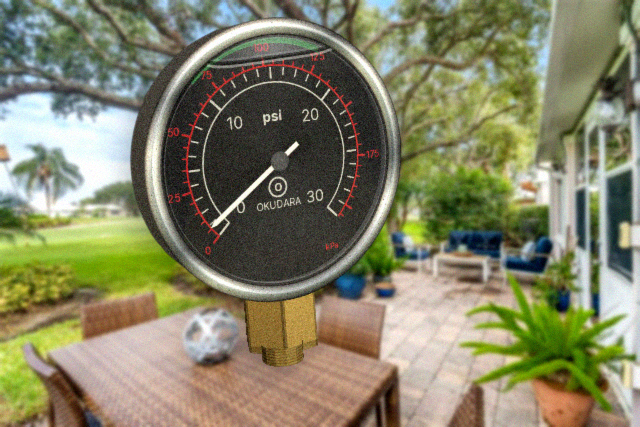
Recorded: 1,psi
